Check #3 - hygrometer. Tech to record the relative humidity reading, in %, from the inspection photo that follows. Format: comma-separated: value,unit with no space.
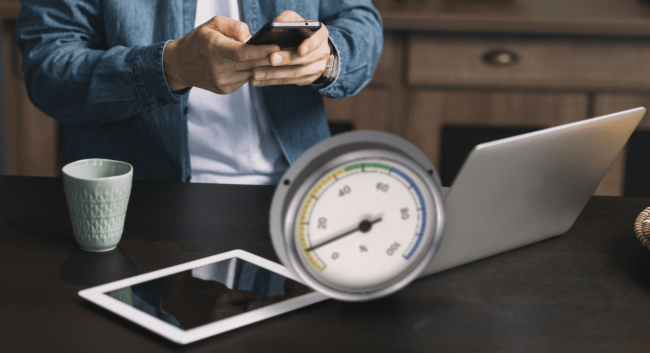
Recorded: 10,%
